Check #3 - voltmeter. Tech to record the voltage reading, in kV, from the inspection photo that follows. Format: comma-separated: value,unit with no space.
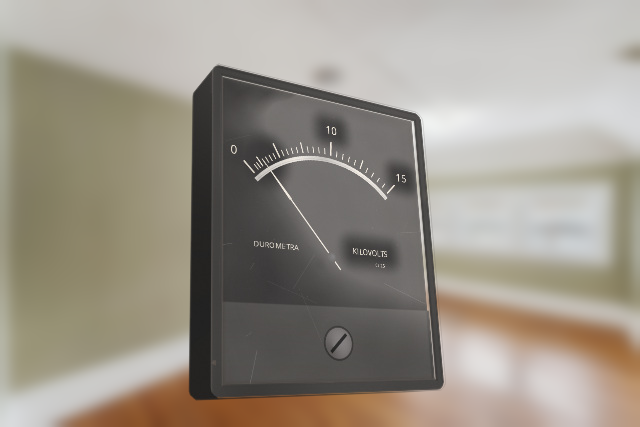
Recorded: 2.5,kV
